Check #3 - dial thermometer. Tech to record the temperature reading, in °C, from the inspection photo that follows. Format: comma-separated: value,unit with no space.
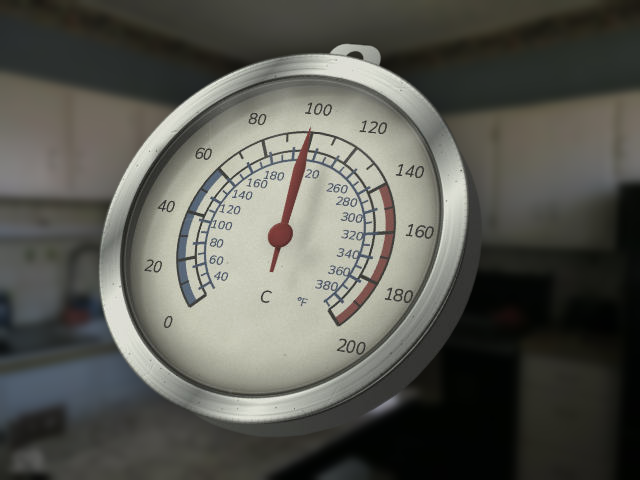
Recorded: 100,°C
